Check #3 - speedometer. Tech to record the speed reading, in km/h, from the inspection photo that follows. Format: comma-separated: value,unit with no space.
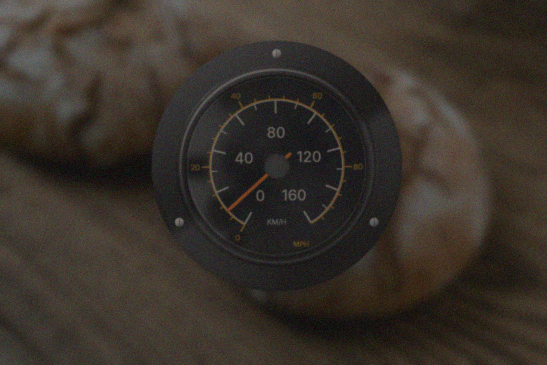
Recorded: 10,km/h
